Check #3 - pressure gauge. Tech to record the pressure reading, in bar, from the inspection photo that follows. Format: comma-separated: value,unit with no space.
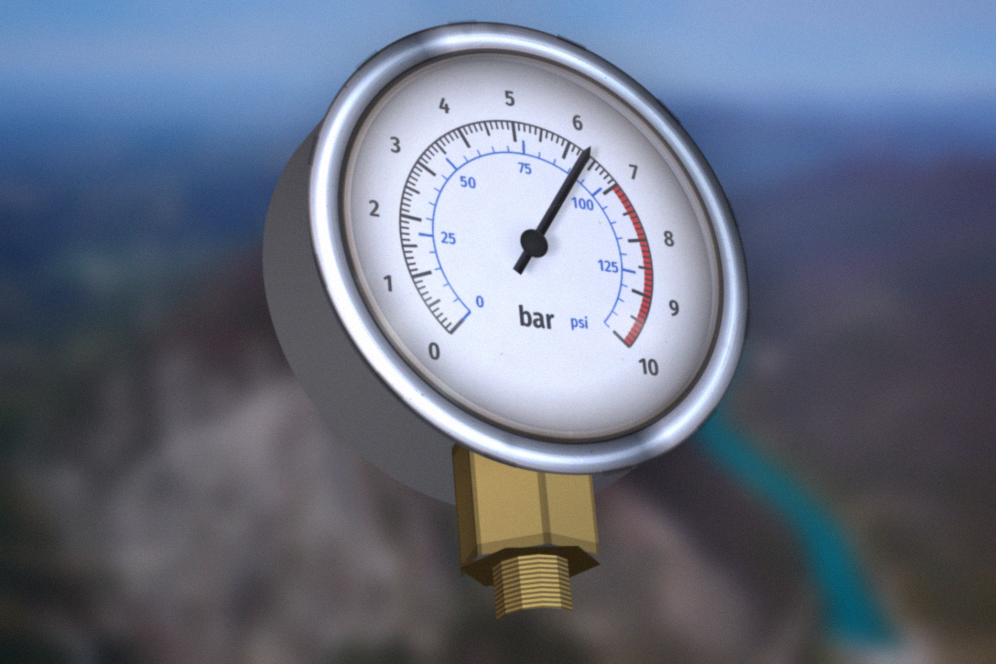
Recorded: 6.3,bar
